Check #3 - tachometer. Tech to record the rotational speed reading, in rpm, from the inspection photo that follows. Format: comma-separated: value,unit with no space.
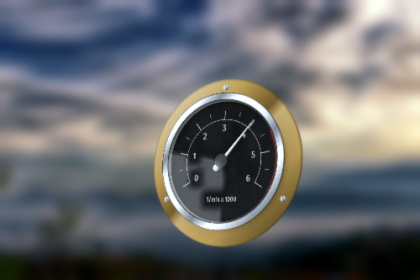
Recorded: 4000,rpm
